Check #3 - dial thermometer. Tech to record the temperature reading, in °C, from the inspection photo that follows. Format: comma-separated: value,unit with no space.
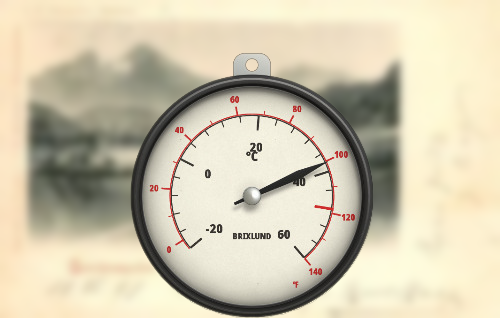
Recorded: 38,°C
